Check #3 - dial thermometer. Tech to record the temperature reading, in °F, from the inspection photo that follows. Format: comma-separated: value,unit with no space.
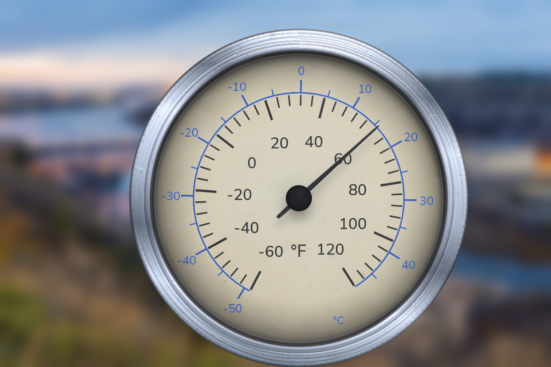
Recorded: 60,°F
